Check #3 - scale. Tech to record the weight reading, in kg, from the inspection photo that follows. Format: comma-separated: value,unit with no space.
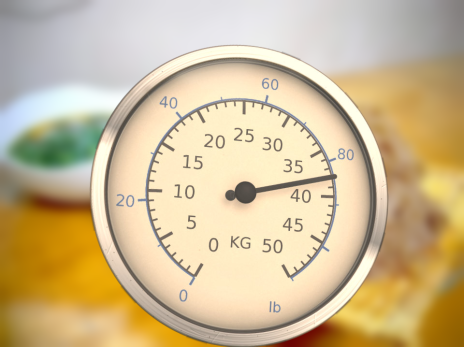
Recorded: 38,kg
